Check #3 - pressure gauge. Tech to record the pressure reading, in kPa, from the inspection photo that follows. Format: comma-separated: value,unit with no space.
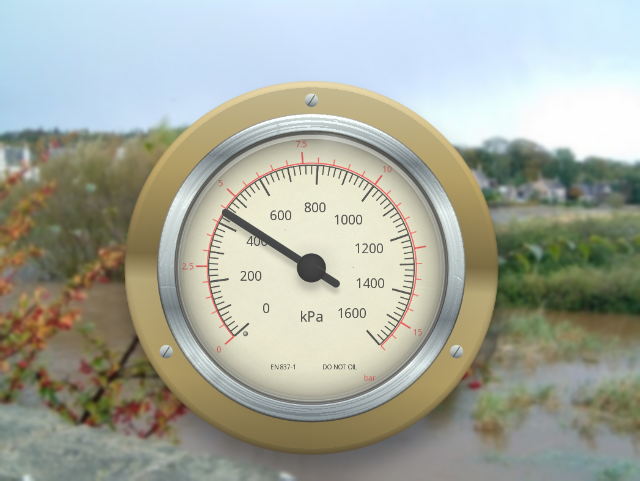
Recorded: 440,kPa
